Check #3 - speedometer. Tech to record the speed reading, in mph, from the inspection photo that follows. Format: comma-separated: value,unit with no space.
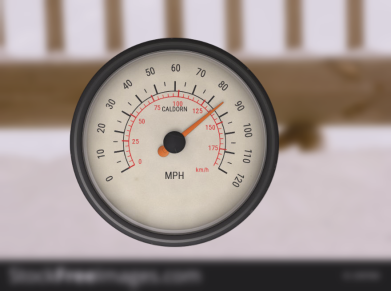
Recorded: 85,mph
